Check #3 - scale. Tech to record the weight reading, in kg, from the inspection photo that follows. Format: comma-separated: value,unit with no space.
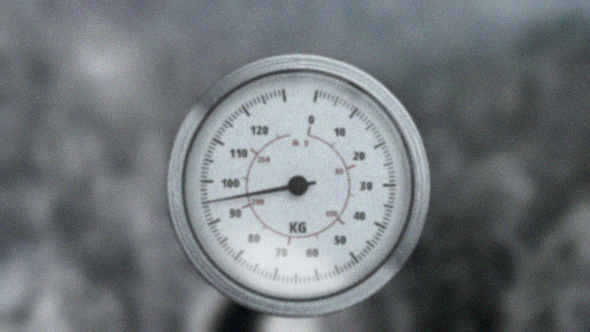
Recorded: 95,kg
